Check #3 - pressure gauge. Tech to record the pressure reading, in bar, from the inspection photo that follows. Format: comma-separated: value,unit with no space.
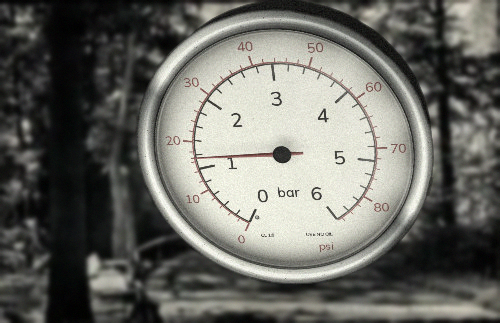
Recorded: 1.2,bar
